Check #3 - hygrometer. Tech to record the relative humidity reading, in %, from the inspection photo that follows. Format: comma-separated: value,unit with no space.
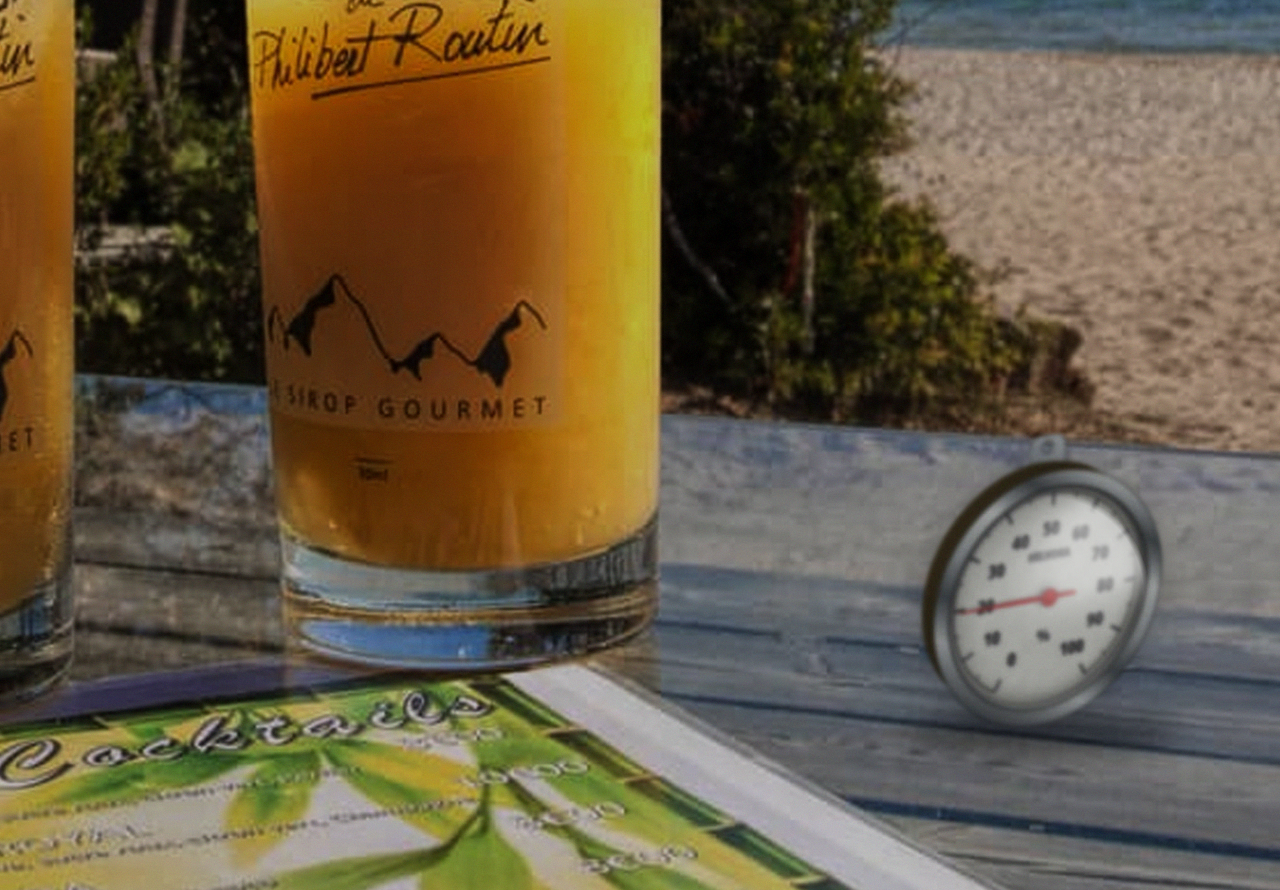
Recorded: 20,%
